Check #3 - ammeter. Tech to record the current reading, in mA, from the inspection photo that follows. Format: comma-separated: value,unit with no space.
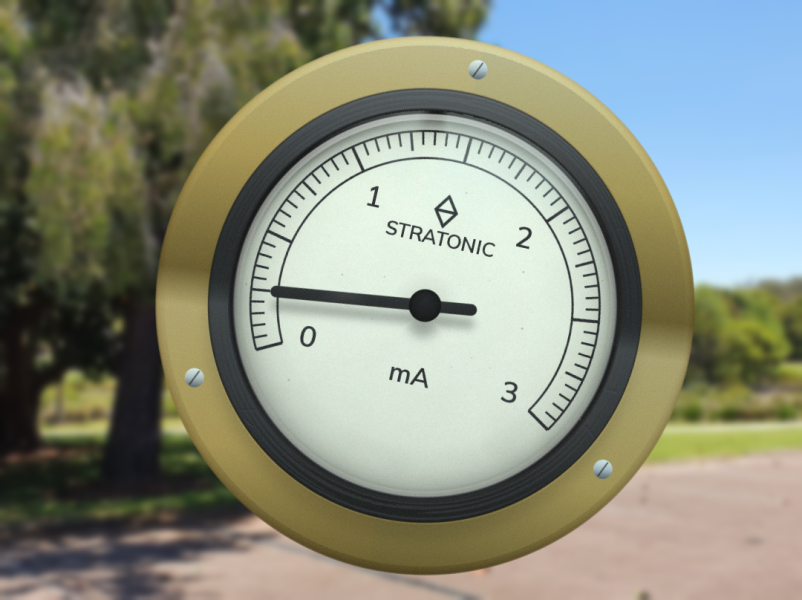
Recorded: 0.25,mA
